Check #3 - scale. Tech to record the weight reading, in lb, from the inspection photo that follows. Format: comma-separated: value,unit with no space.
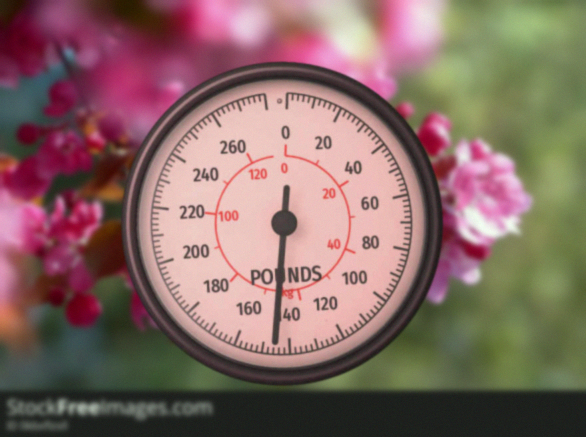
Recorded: 146,lb
